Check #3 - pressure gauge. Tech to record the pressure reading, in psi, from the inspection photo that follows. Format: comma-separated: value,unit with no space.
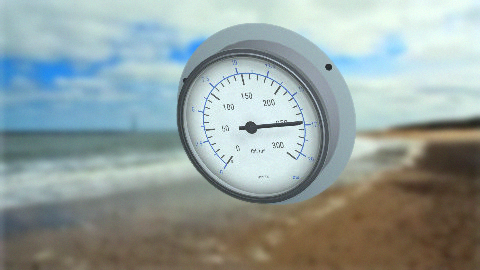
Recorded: 250,psi
